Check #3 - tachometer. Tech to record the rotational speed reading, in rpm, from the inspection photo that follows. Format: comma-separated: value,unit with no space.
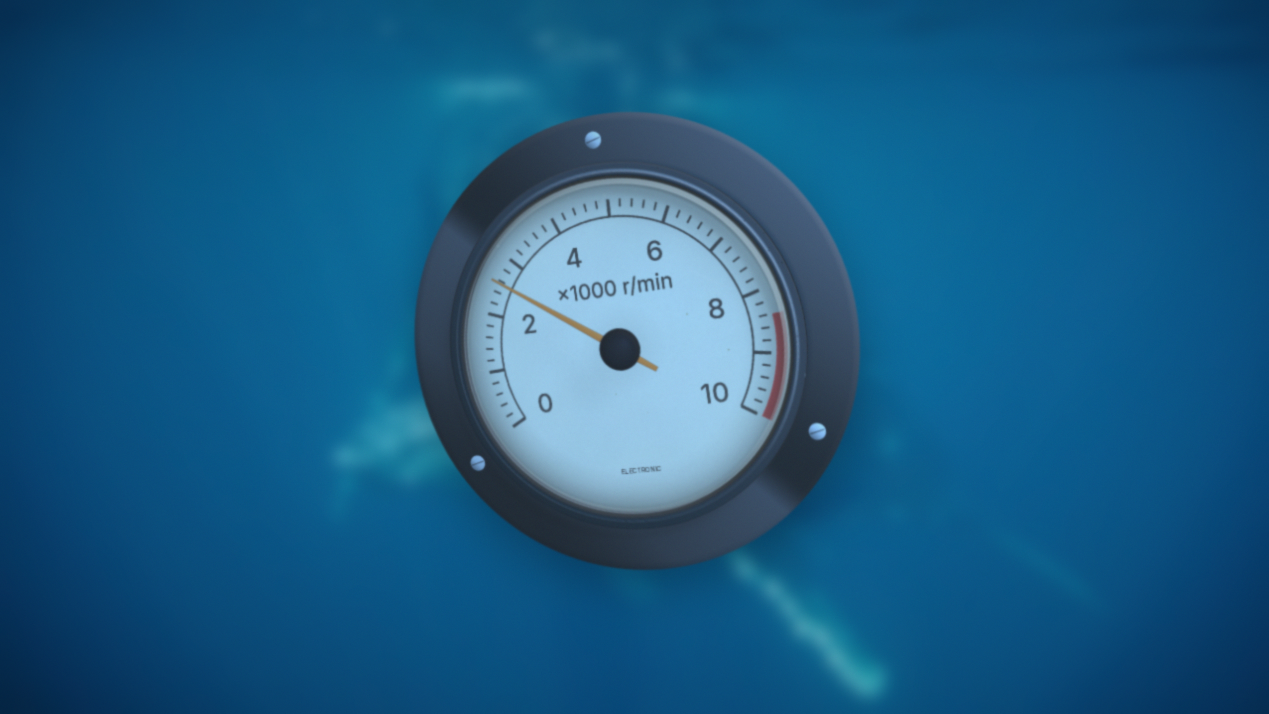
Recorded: 2600,rpm
